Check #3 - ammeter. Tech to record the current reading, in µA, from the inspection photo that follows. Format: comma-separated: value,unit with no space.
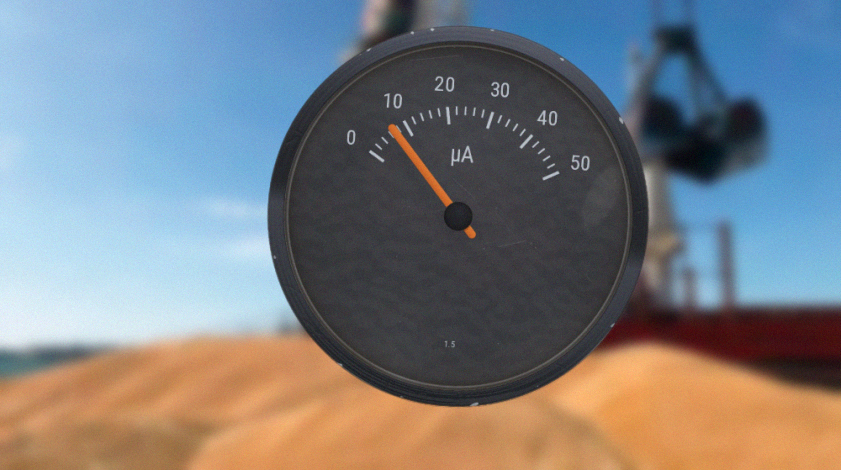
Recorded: 7,µA
